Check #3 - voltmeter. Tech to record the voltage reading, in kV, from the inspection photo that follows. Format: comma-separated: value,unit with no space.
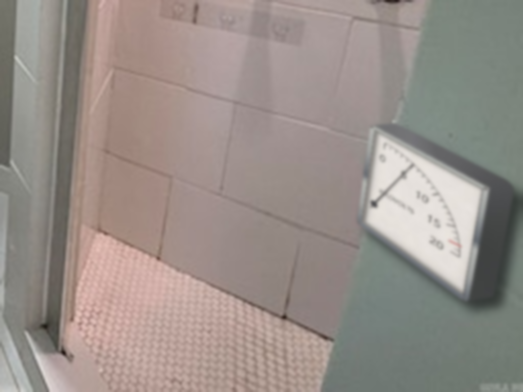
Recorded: 5,kV
